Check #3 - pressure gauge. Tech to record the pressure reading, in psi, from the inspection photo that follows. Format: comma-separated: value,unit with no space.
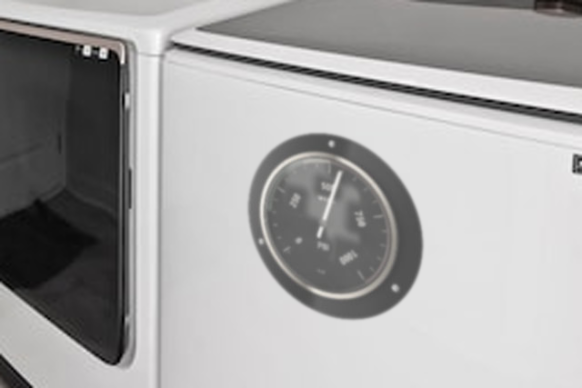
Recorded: 550,psi
